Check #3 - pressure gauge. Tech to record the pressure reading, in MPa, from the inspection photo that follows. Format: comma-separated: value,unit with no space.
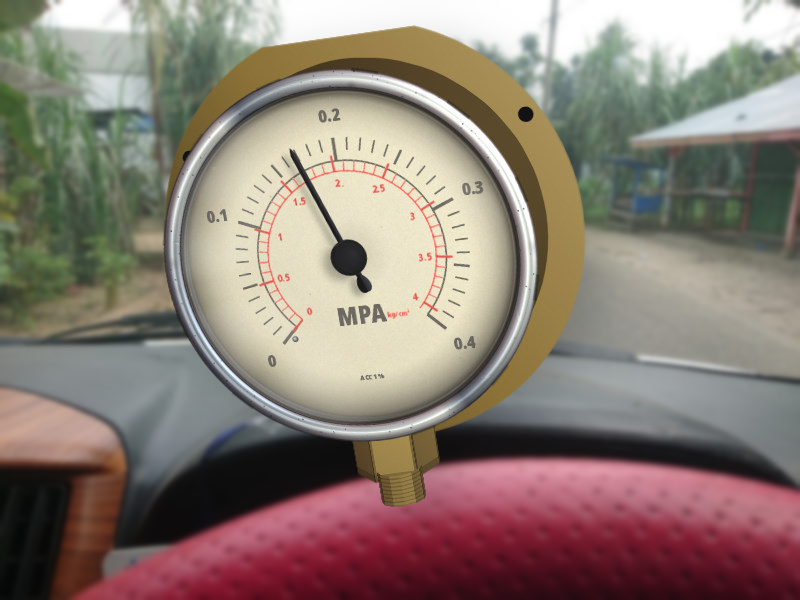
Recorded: 0.17,MPa
